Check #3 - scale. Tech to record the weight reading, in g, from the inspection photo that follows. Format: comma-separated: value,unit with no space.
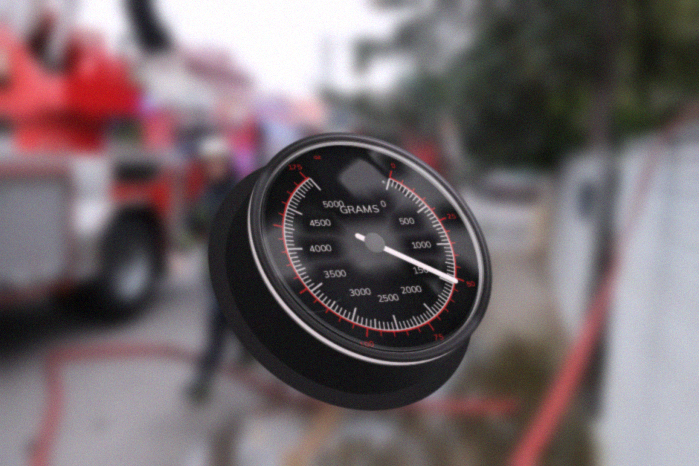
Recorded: 1500,g
